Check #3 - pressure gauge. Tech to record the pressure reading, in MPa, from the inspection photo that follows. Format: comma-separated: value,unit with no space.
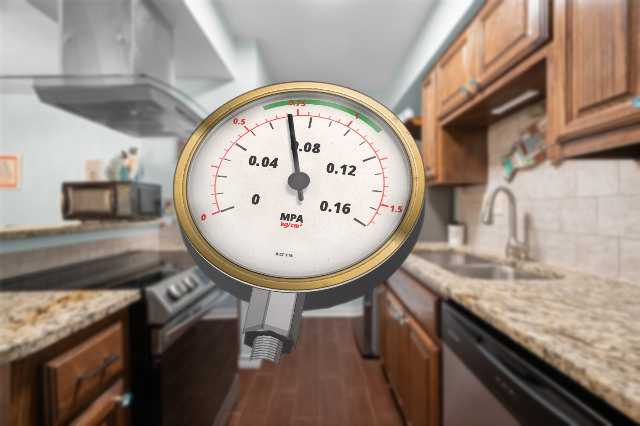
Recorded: 0.07,MPa
